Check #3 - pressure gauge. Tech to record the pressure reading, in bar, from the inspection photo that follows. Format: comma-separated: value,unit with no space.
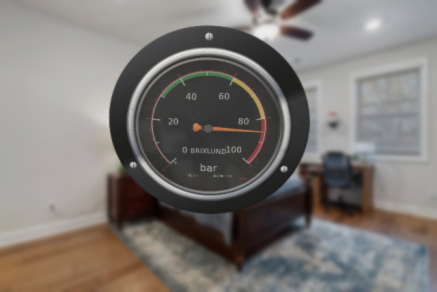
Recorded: 85,bar
